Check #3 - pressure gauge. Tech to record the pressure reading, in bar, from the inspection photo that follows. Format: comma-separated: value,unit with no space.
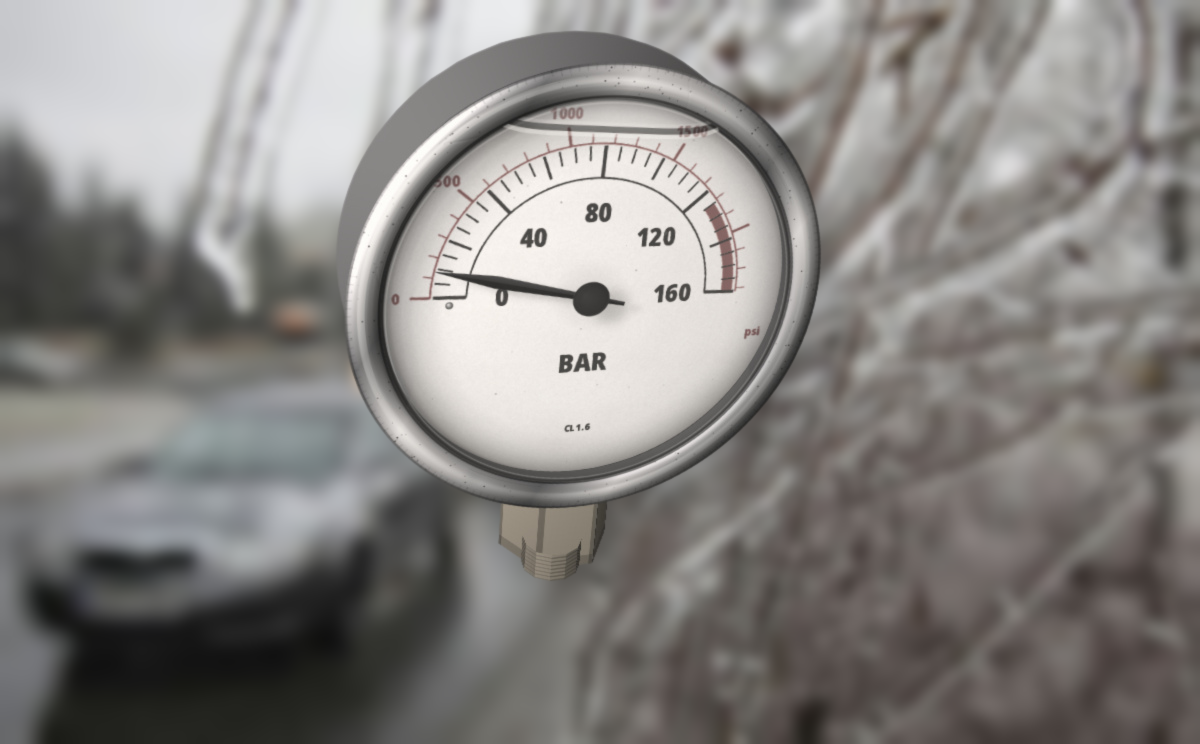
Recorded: 10,bar
